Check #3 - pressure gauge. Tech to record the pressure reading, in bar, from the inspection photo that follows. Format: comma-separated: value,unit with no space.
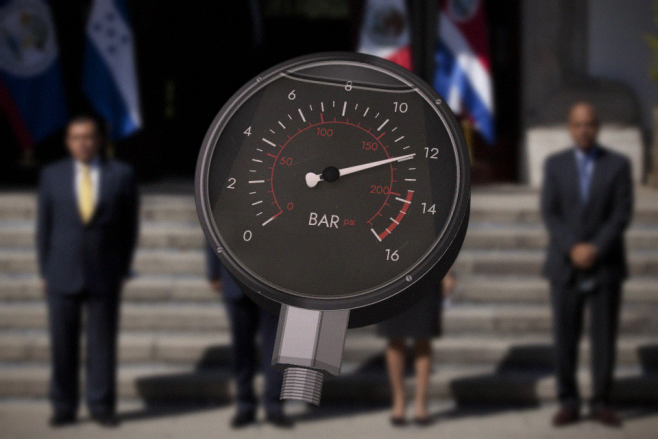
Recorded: 12,bar
